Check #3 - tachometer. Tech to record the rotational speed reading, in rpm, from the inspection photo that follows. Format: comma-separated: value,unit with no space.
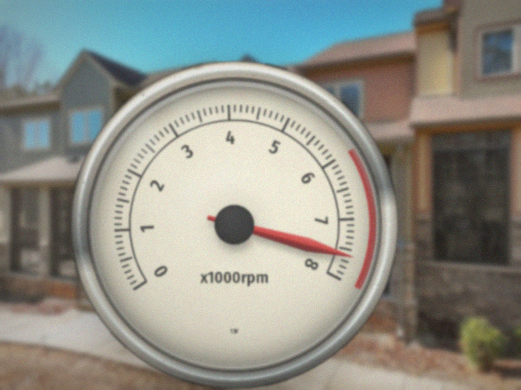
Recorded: 7600,rpm
